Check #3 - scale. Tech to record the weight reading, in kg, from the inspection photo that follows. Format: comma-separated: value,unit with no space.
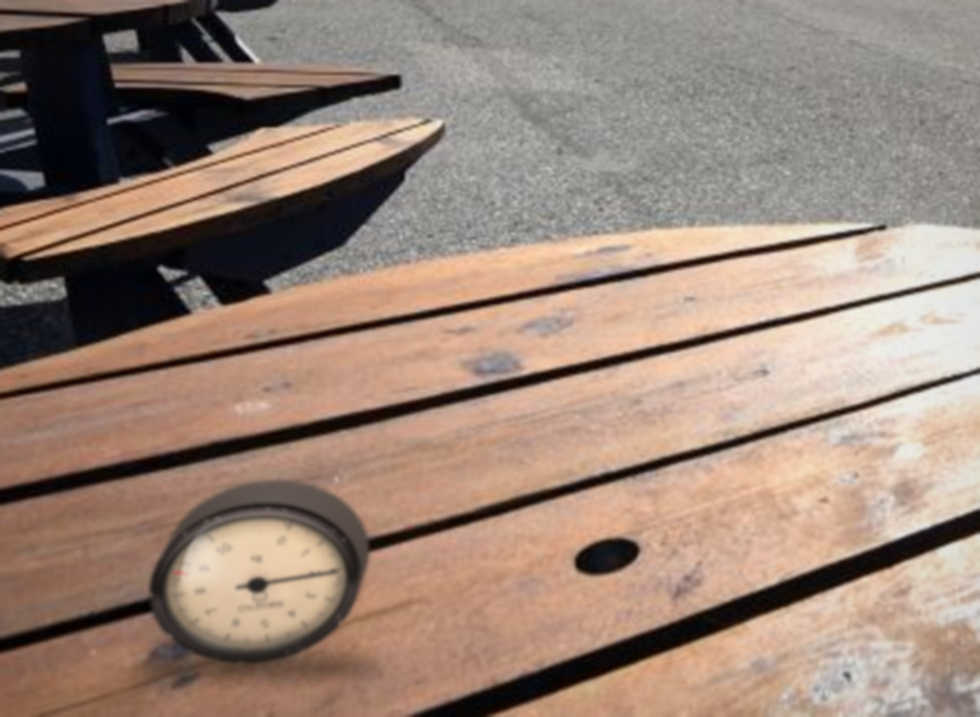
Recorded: 2,kg
